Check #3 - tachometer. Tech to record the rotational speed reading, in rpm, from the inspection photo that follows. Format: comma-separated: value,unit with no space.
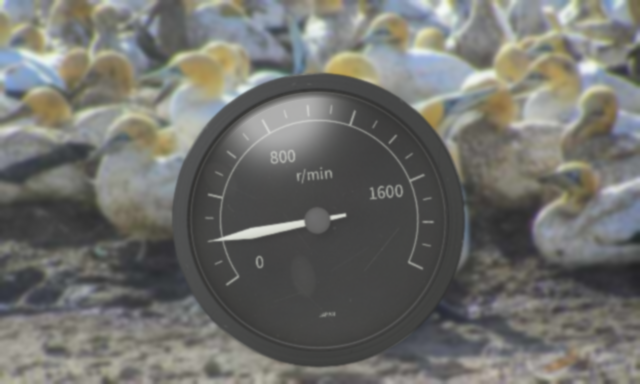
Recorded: 200,rpm
